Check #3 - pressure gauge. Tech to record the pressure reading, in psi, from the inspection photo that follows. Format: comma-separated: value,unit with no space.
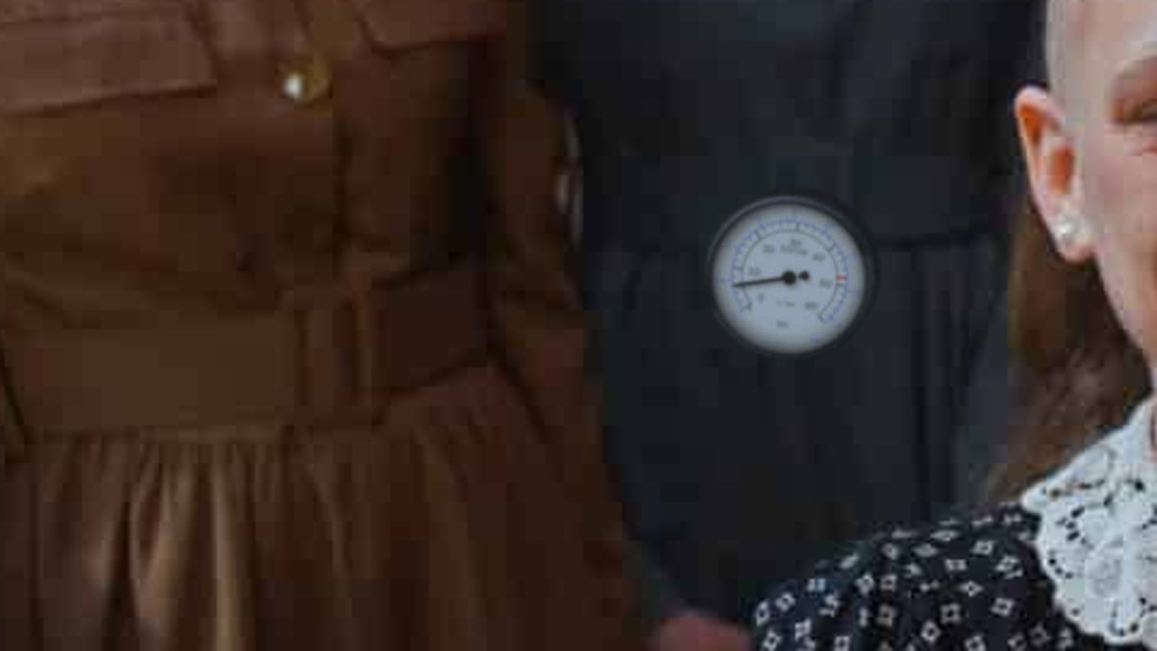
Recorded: 6,psi
